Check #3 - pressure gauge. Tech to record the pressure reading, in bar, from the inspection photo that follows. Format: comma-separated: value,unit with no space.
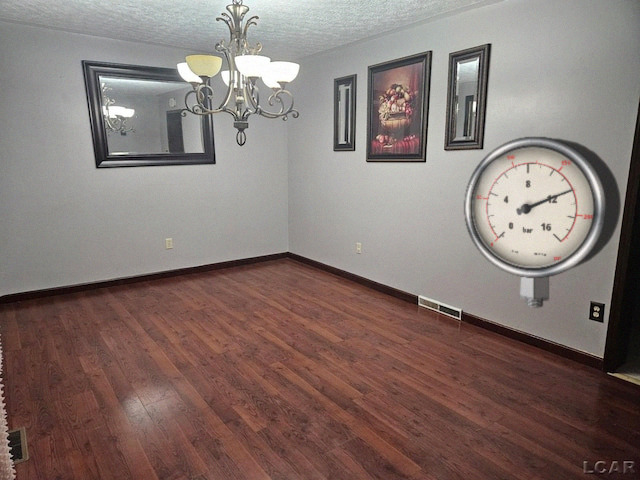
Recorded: 12,bar
